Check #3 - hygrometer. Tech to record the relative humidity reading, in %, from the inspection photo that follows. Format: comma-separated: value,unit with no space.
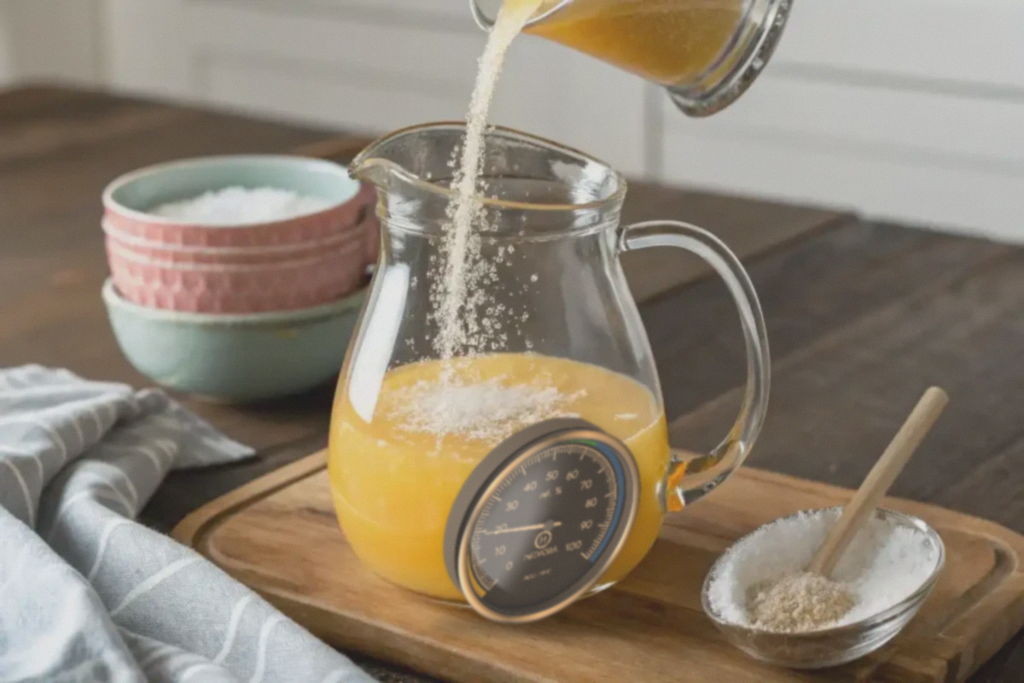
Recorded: 20,%
